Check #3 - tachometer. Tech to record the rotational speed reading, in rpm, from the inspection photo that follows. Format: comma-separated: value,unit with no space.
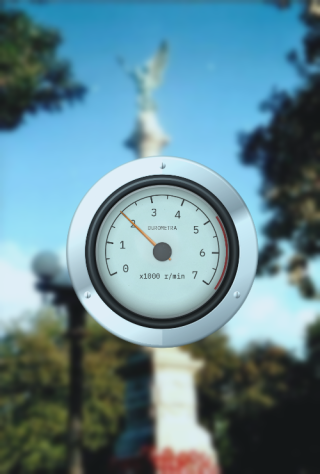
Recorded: 2000,rpm
